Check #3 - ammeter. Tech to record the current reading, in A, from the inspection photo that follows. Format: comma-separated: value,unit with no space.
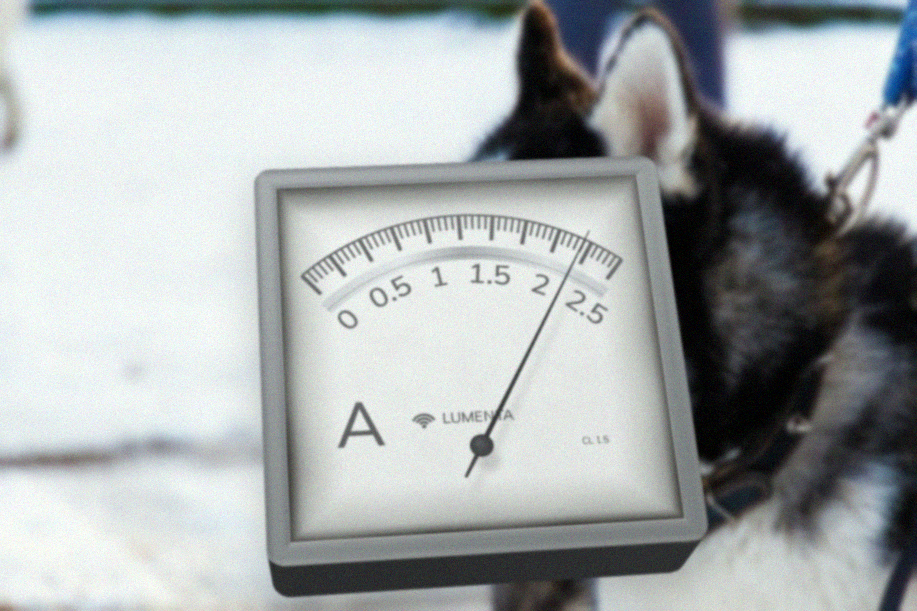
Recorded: 2.2,A
